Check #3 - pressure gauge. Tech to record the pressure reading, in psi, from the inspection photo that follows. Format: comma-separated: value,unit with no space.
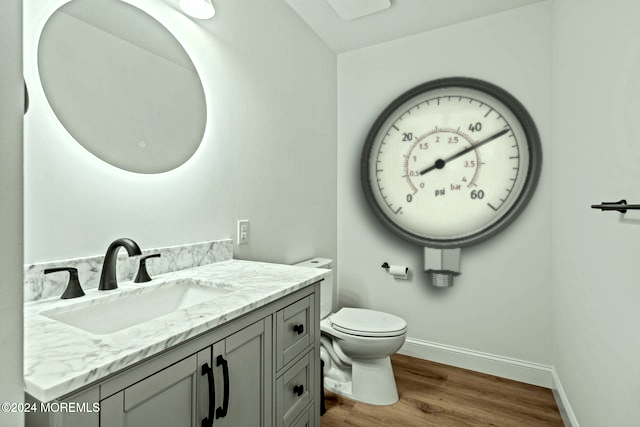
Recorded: 45,psi
